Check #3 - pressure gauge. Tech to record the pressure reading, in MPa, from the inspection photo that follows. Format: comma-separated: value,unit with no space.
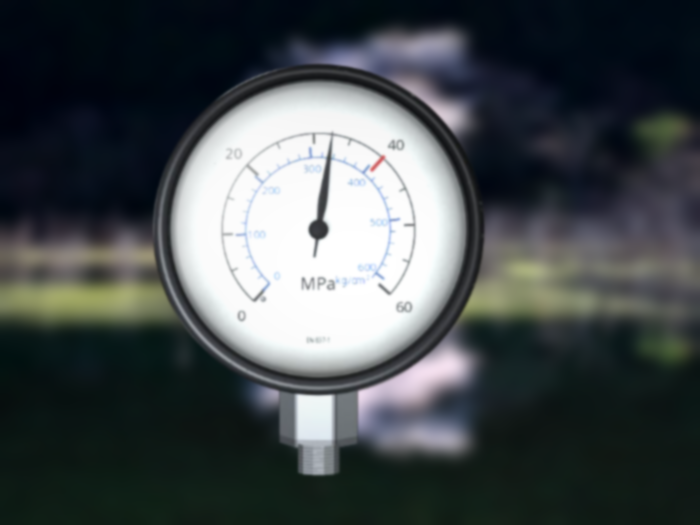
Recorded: 32.5,MPa
